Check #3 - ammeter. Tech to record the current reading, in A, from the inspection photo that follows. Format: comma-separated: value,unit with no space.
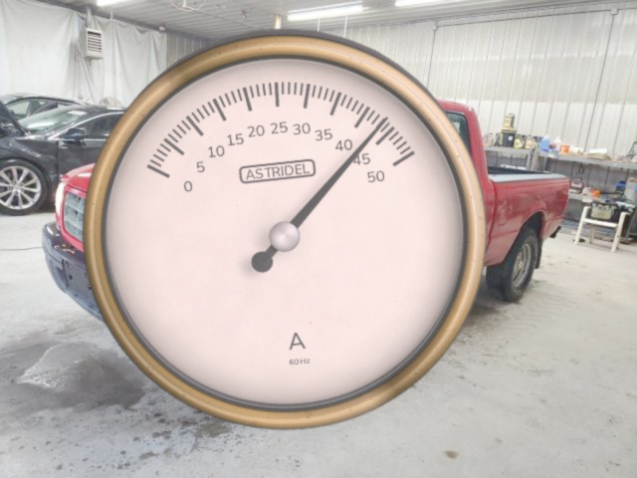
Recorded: 43,A
